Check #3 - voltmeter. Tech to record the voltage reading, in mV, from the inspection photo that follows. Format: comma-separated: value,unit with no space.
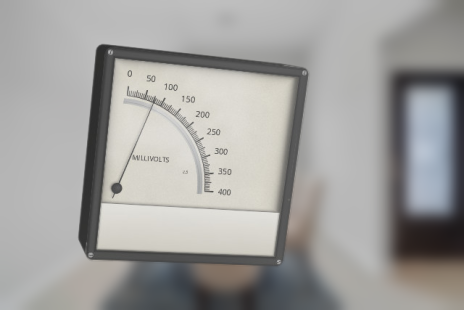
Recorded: 75,mV
